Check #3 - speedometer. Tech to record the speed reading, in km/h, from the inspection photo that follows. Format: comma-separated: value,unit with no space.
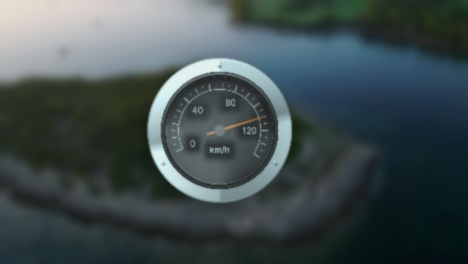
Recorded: 110,km/h
